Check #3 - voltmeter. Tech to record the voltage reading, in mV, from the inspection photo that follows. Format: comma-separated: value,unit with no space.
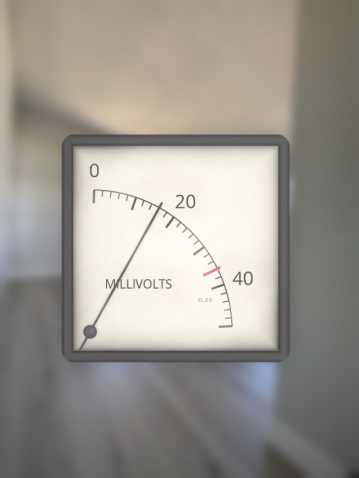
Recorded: 16,mV
